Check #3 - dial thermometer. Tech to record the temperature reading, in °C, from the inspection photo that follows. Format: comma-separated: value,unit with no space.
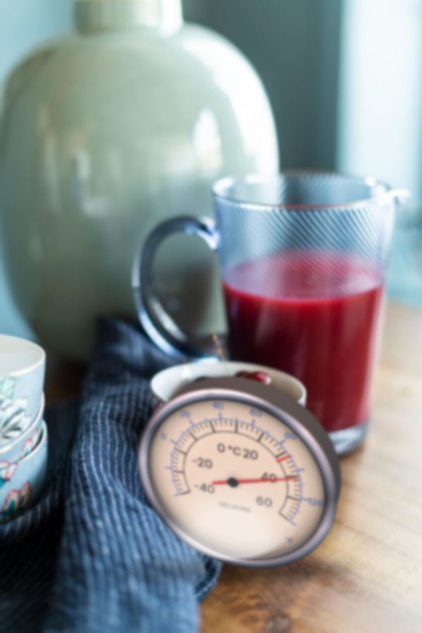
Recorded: 40,°C
